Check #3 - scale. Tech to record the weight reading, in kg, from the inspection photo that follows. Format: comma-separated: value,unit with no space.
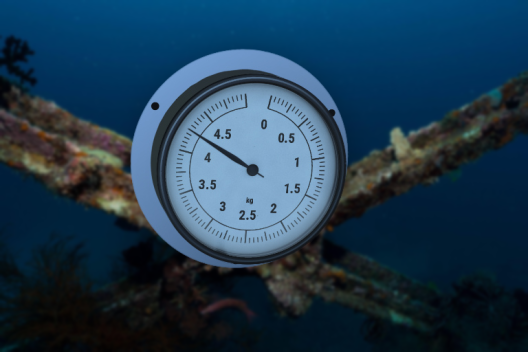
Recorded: 4.25,kg
